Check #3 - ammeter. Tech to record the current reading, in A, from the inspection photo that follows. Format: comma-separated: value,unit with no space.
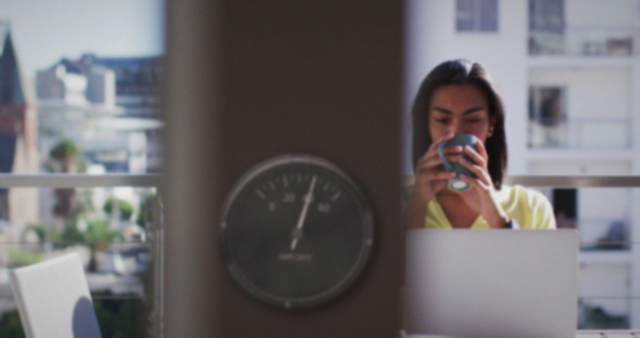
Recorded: 40,A
